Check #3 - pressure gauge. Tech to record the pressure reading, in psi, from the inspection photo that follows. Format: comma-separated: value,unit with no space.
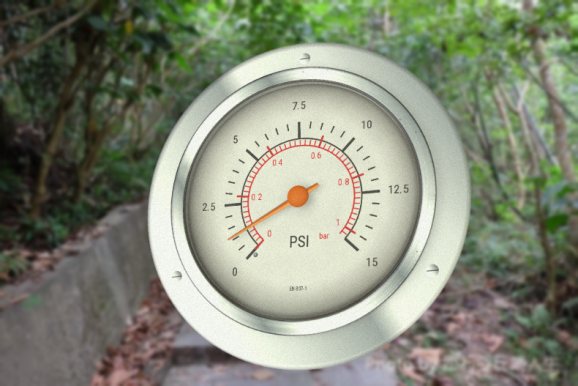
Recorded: 1,psi
